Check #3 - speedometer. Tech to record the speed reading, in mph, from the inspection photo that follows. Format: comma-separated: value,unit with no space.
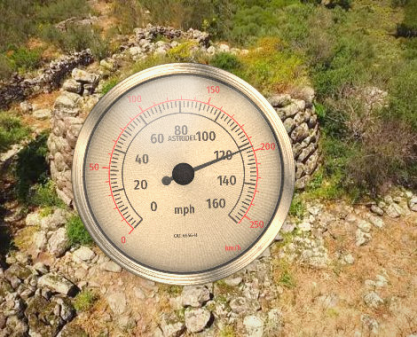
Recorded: 122,mph
